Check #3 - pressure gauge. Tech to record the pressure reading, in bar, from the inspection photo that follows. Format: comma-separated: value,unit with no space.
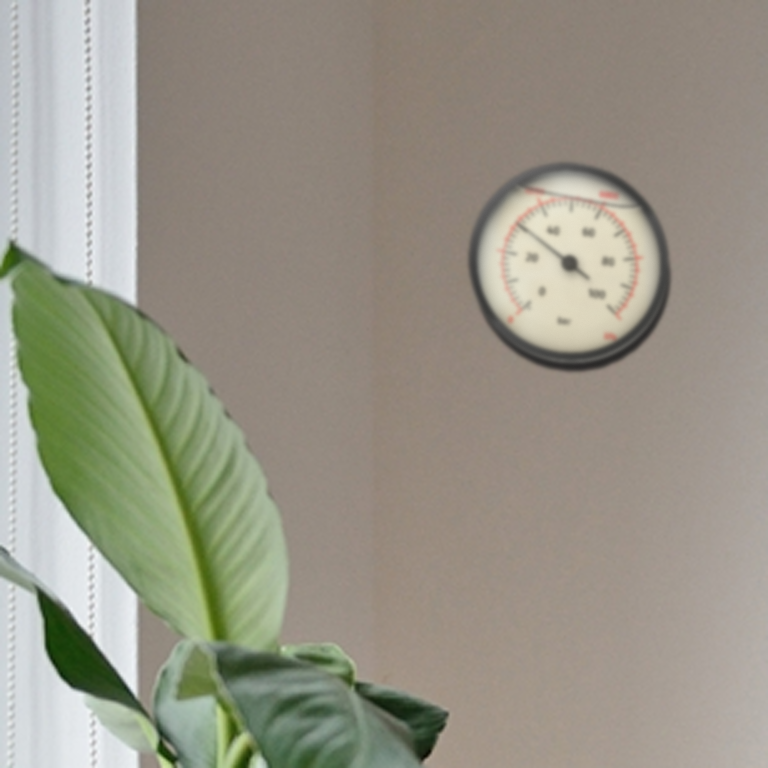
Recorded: 30,bar
